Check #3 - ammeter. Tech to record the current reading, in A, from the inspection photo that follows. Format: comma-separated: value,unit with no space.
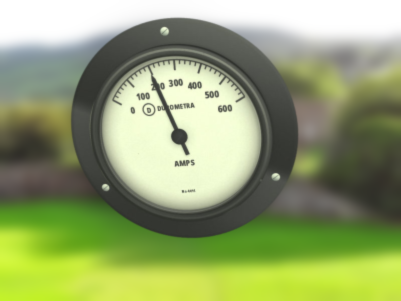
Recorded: 200,A
